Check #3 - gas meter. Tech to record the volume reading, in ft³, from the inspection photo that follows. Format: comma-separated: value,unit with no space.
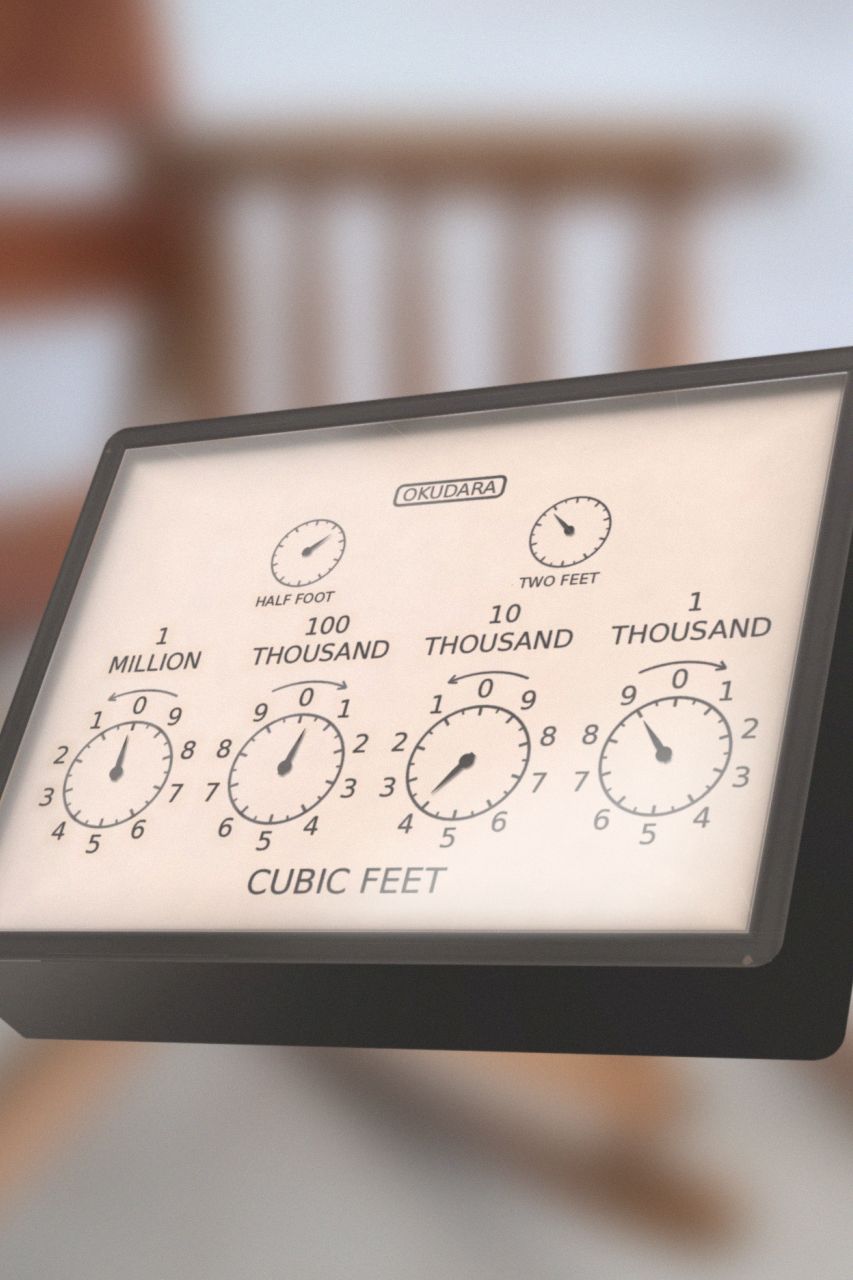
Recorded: 3900,ft³
